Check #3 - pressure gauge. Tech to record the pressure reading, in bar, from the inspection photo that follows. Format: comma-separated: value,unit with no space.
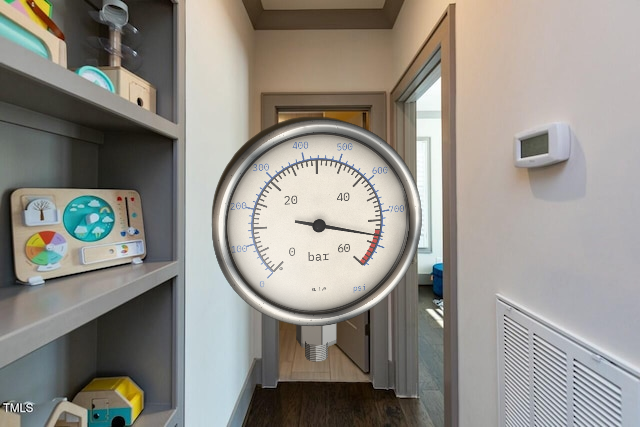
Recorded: 53,bar
